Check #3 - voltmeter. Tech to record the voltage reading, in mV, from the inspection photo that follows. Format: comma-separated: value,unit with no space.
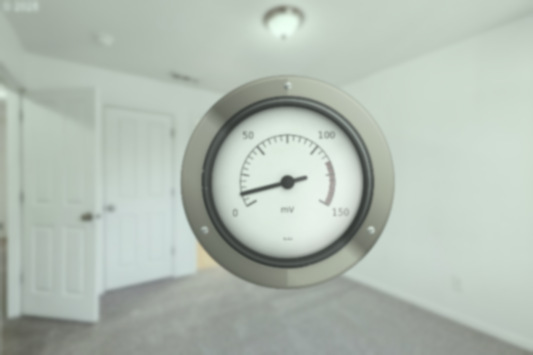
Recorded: 10,mV
